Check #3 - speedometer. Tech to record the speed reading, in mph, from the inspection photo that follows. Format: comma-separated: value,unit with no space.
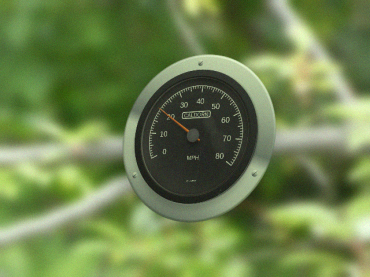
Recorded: 20,mph
